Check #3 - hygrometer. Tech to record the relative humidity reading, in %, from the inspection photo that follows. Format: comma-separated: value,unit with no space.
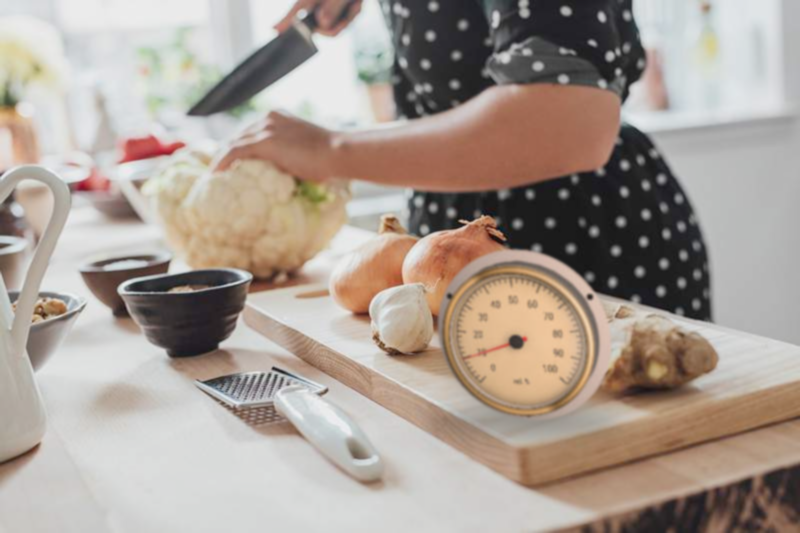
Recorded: 10,%
